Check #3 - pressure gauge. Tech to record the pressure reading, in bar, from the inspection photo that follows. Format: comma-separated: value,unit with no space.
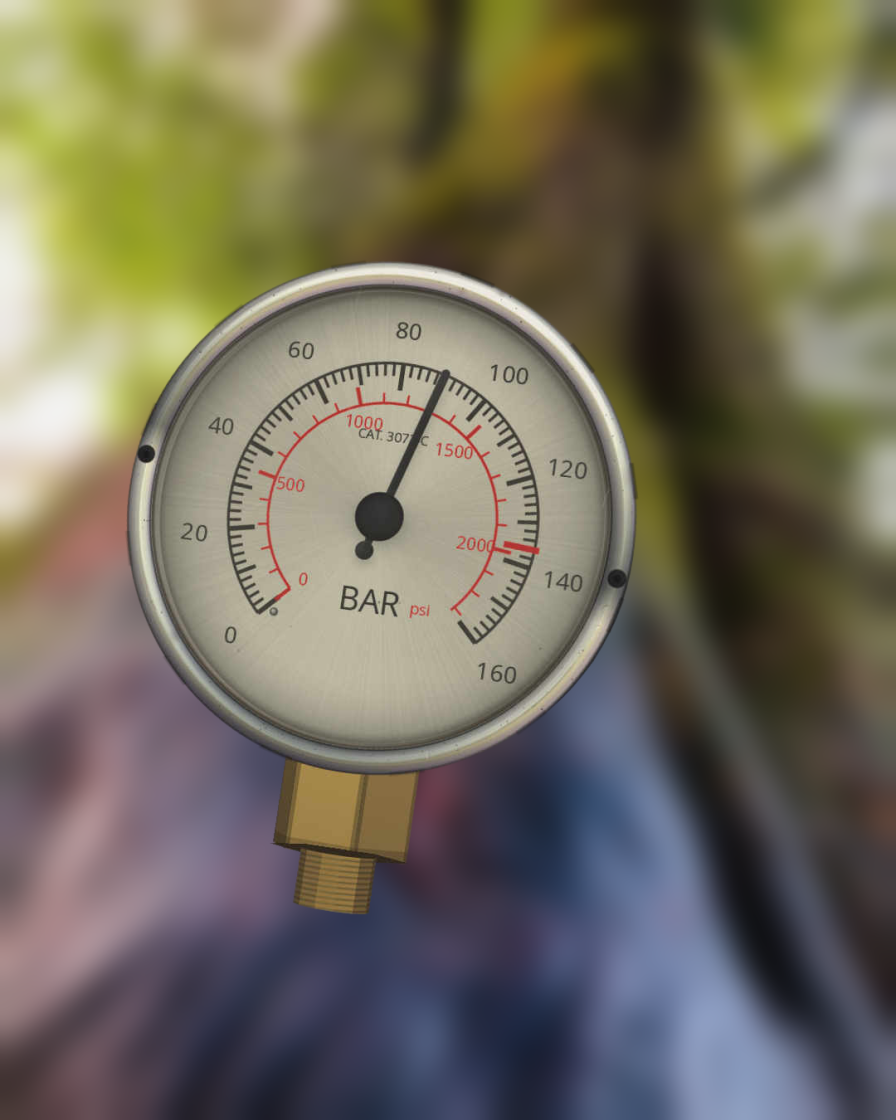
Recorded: 90,bar
